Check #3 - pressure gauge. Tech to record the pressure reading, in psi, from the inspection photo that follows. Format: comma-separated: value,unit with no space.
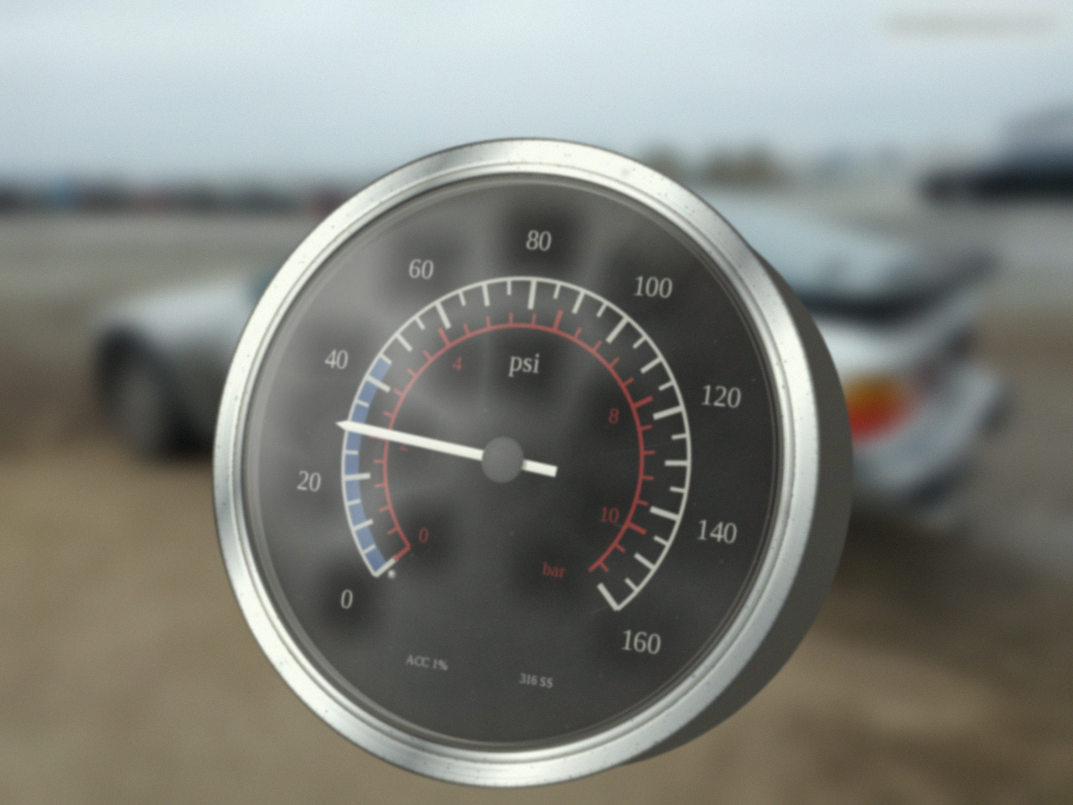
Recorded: 30,psi
